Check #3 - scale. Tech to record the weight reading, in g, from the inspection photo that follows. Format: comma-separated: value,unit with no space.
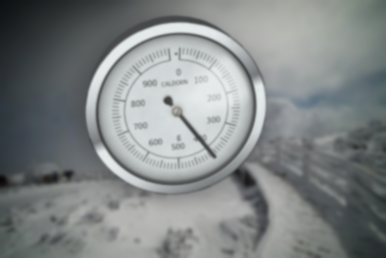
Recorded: 400,g
